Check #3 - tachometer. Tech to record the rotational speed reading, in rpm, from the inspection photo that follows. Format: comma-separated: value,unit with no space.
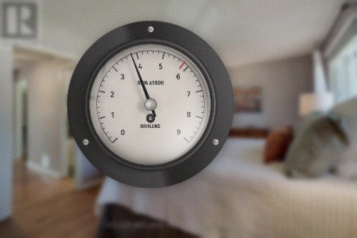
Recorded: 3800,rpm
